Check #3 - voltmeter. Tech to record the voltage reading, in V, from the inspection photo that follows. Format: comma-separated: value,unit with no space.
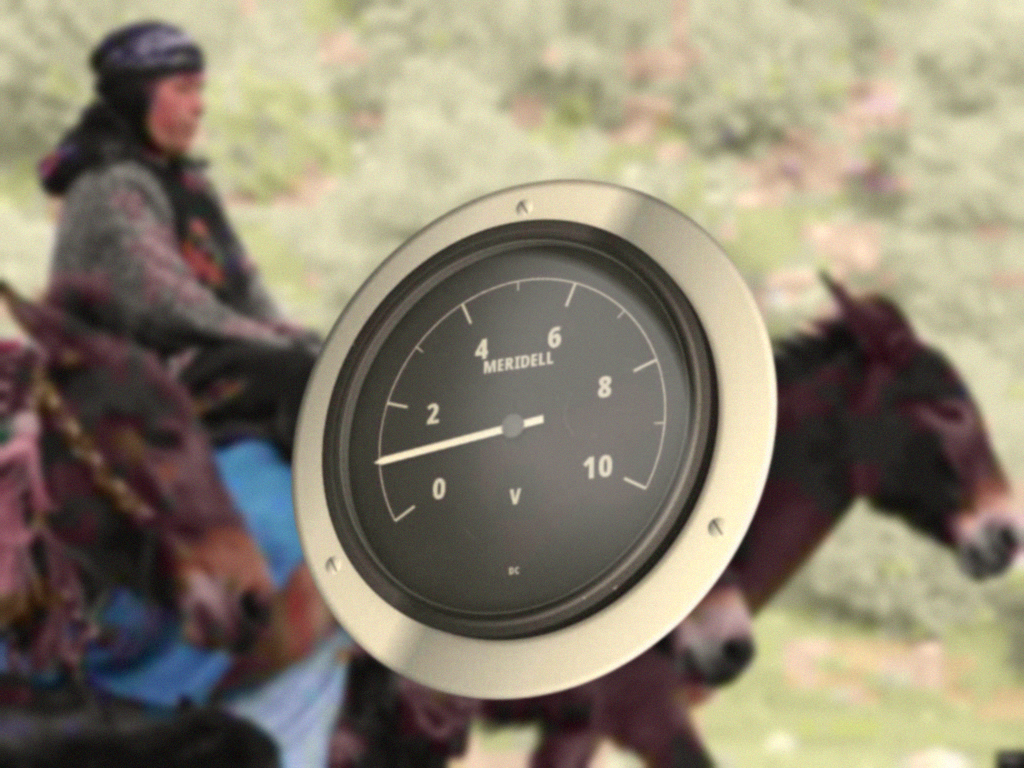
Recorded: 1,V
